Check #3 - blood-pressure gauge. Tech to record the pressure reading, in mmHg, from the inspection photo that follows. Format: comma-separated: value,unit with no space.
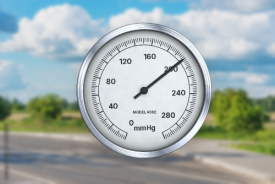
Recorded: 200,mmHg
